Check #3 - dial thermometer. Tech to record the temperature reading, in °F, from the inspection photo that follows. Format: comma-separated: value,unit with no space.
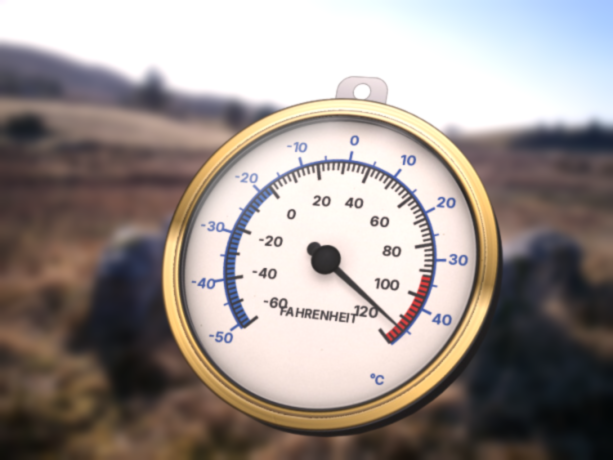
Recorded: 114,°F
